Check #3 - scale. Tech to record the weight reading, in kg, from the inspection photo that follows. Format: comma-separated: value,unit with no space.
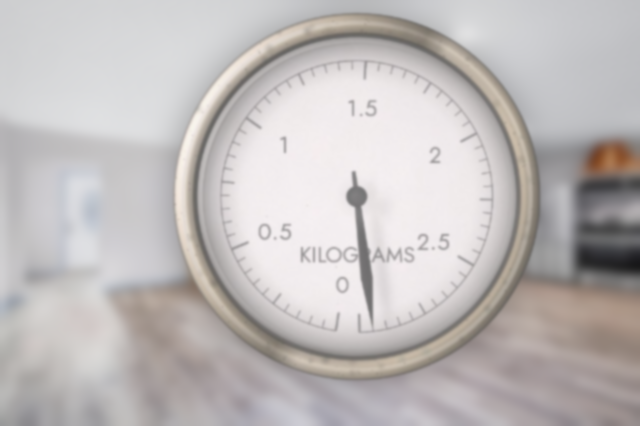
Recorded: 2.95,kg
